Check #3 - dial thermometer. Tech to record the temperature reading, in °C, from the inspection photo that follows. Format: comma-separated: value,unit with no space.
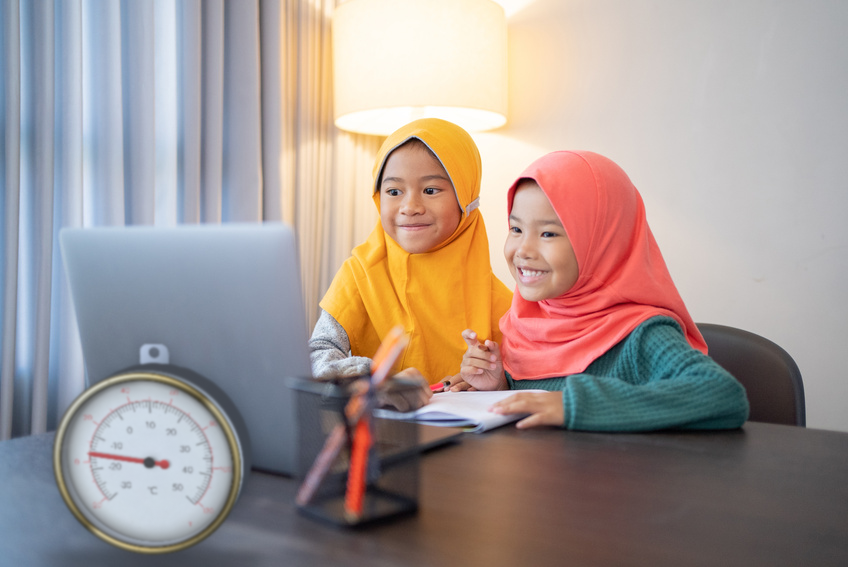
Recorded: -15,°C
